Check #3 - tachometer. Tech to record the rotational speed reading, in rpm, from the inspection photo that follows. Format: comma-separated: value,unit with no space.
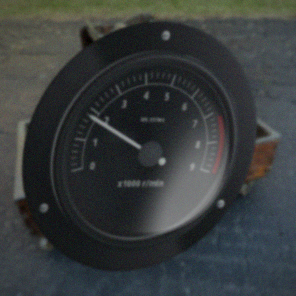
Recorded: 1800,rpm
